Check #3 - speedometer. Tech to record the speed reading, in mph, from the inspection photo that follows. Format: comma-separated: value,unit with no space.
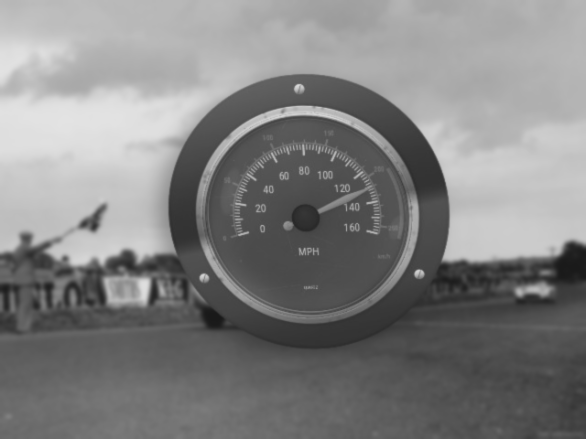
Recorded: 130,mph
